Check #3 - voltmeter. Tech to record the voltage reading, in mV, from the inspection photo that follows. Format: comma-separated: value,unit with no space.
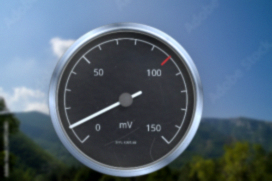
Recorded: 10,mV
